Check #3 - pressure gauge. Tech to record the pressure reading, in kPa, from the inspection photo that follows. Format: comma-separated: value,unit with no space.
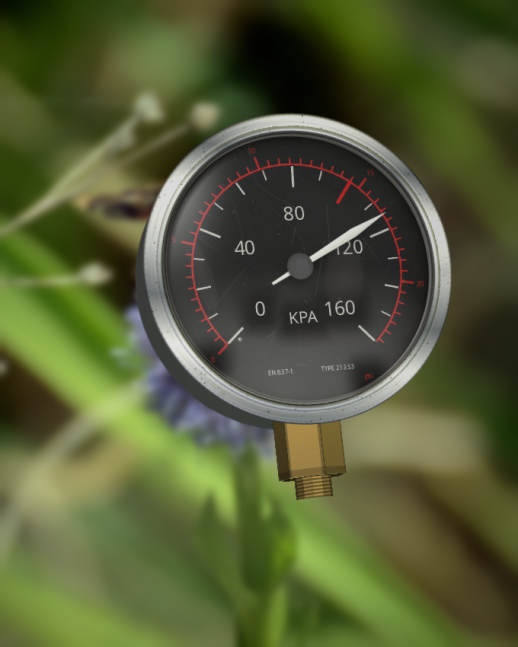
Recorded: 115,kPa
